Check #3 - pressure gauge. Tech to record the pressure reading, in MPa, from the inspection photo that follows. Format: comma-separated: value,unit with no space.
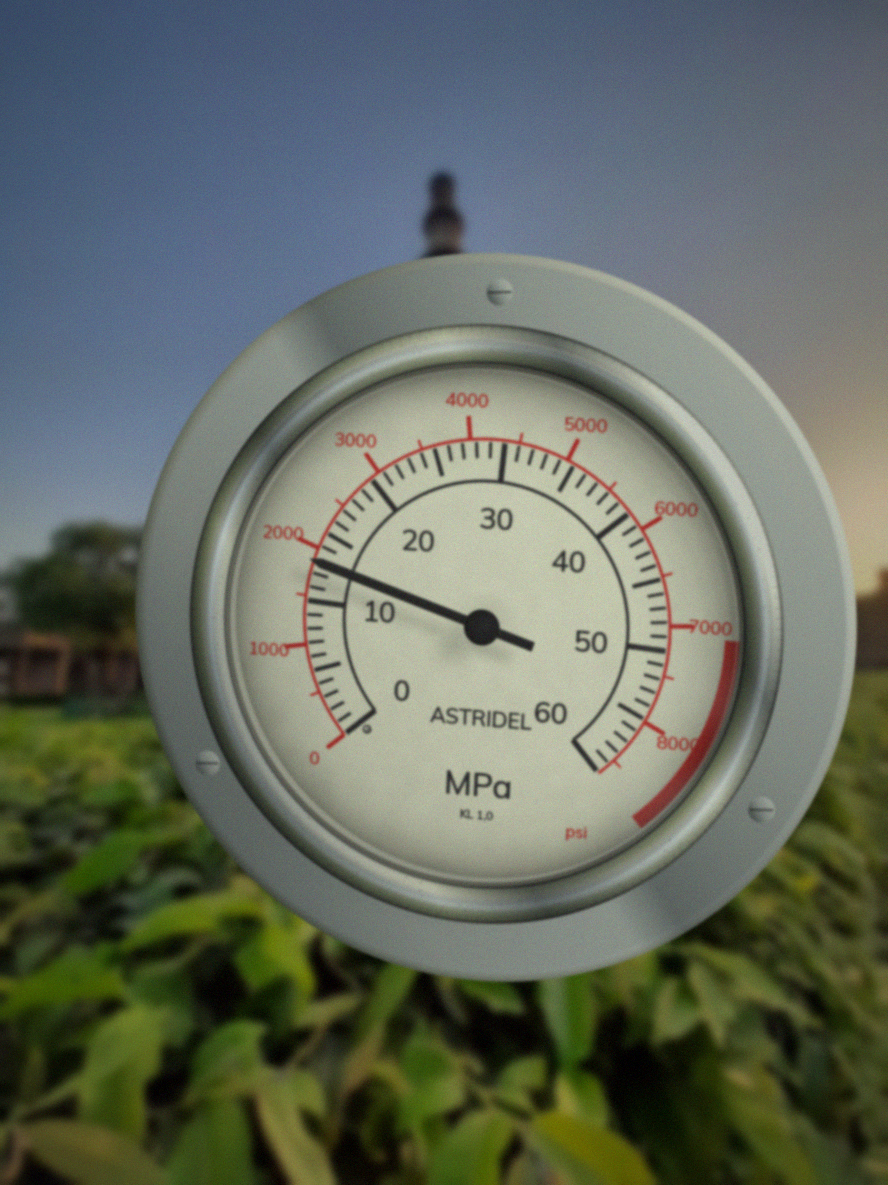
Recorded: 13,MPa
